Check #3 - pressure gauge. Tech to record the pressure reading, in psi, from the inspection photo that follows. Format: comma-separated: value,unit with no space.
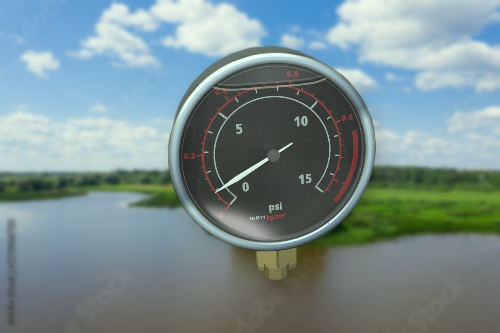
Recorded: 1,psi
